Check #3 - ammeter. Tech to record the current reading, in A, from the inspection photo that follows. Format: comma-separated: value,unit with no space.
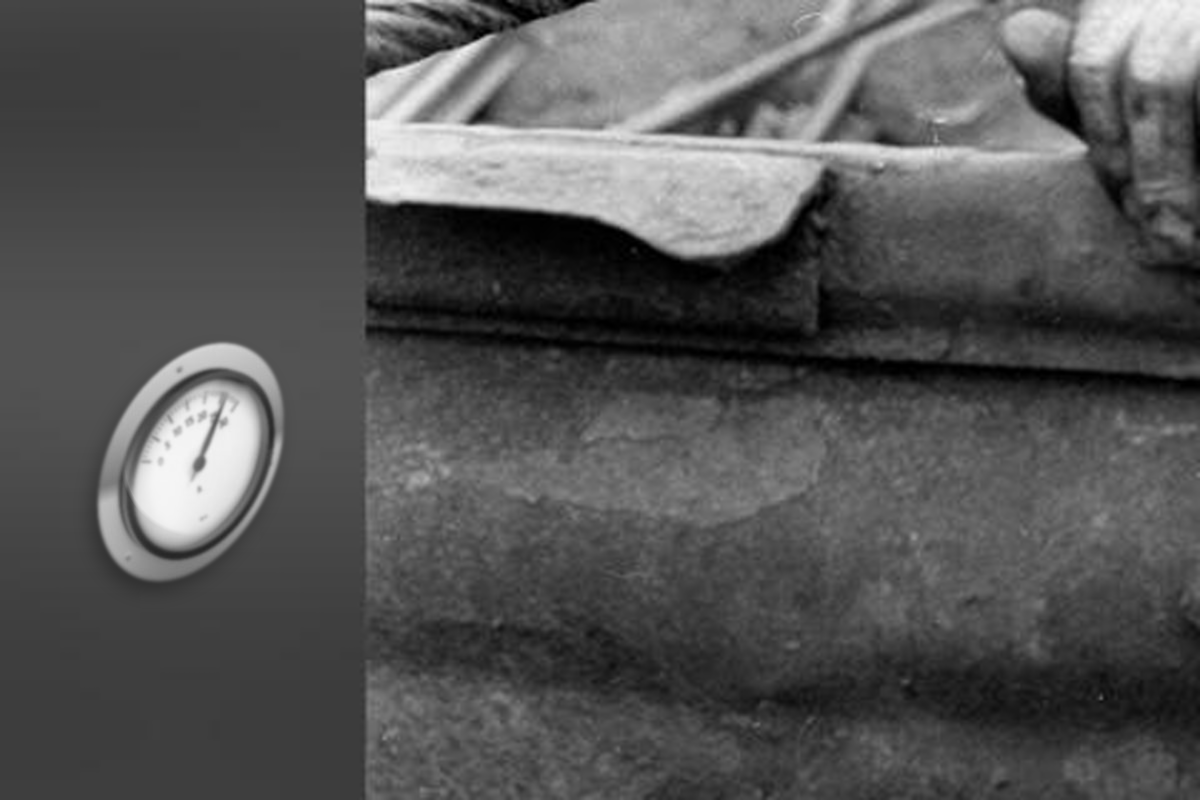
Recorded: 25,A
